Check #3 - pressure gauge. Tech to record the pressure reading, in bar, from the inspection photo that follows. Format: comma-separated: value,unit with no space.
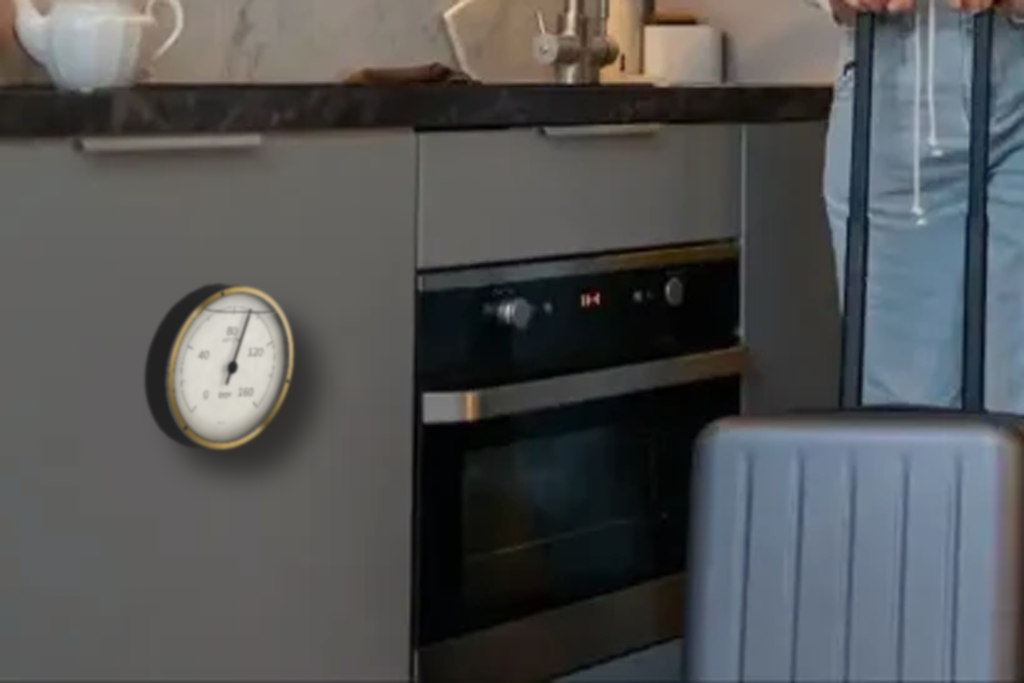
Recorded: 90,bar
